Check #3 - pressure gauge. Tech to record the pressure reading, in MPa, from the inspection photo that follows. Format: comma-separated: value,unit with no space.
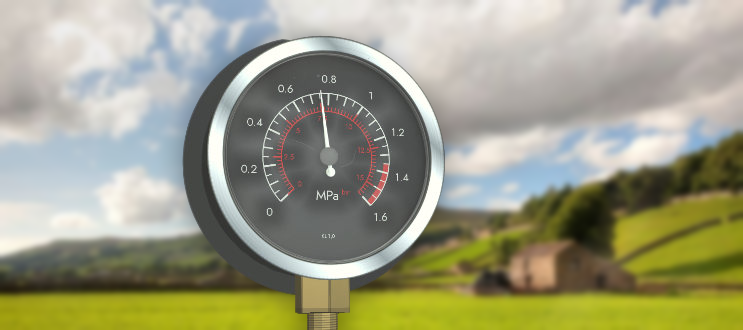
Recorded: 0.75,MPa
